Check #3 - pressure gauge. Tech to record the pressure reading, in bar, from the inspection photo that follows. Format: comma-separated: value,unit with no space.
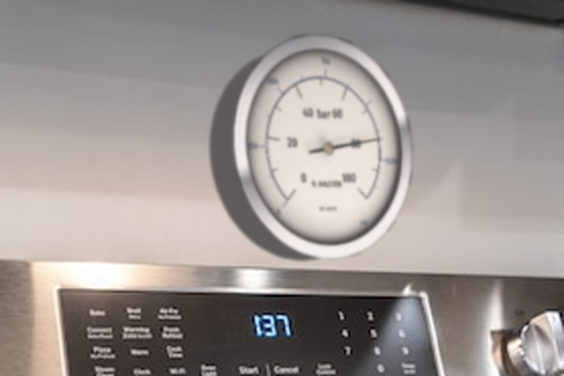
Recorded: 80,bar
